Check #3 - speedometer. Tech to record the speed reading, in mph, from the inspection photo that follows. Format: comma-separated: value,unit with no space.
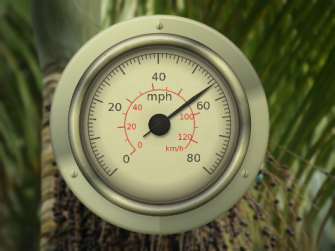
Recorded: 56,mph
